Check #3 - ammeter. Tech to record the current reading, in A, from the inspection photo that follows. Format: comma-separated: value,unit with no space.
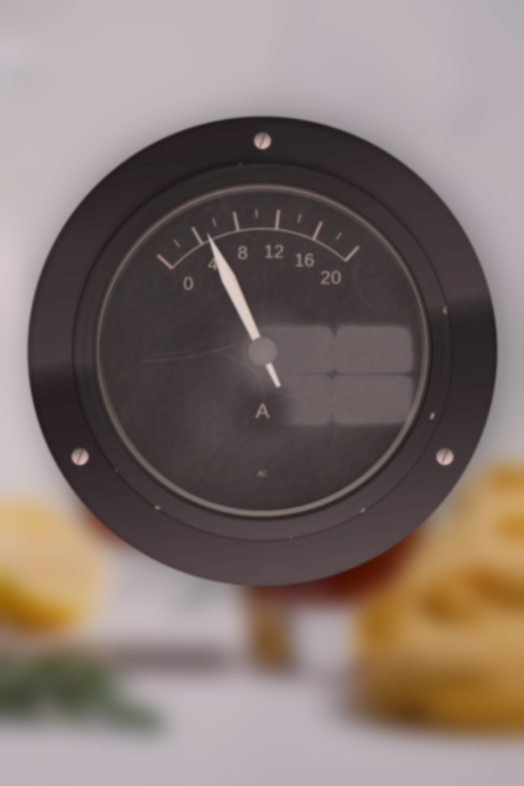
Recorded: 5,A
